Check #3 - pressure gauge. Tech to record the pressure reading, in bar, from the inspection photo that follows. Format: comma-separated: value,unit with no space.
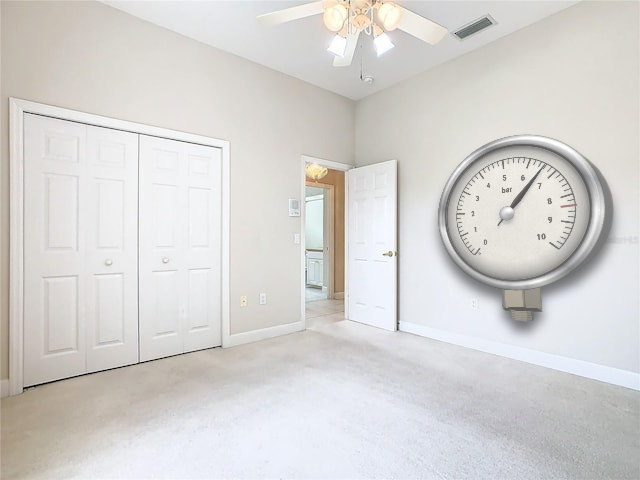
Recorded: 6.6,bar
